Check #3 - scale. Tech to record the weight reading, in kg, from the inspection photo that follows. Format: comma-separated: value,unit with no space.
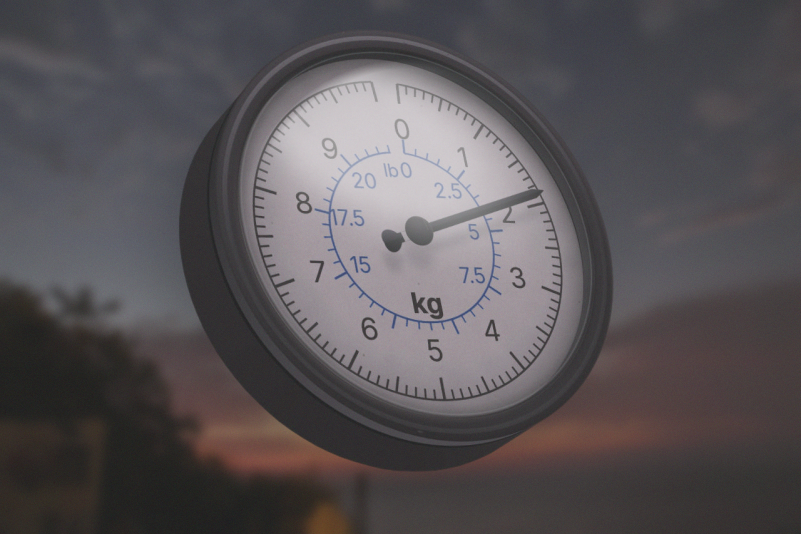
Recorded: 1.9,kg
